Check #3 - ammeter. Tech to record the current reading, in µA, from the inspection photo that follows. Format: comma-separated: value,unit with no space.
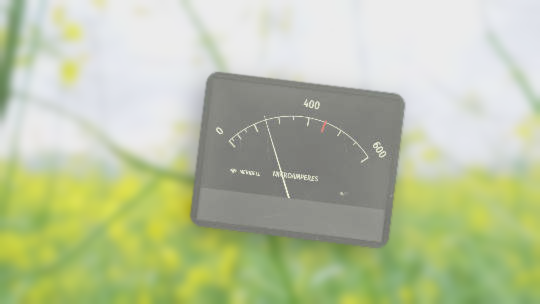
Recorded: 250,µA
